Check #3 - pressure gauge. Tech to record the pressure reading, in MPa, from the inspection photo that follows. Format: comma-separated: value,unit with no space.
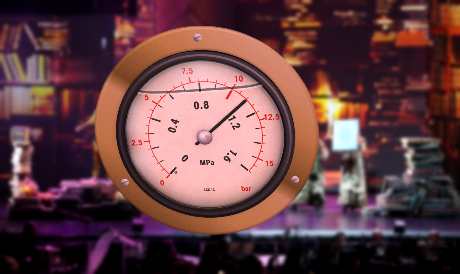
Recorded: 1.1,MPa
